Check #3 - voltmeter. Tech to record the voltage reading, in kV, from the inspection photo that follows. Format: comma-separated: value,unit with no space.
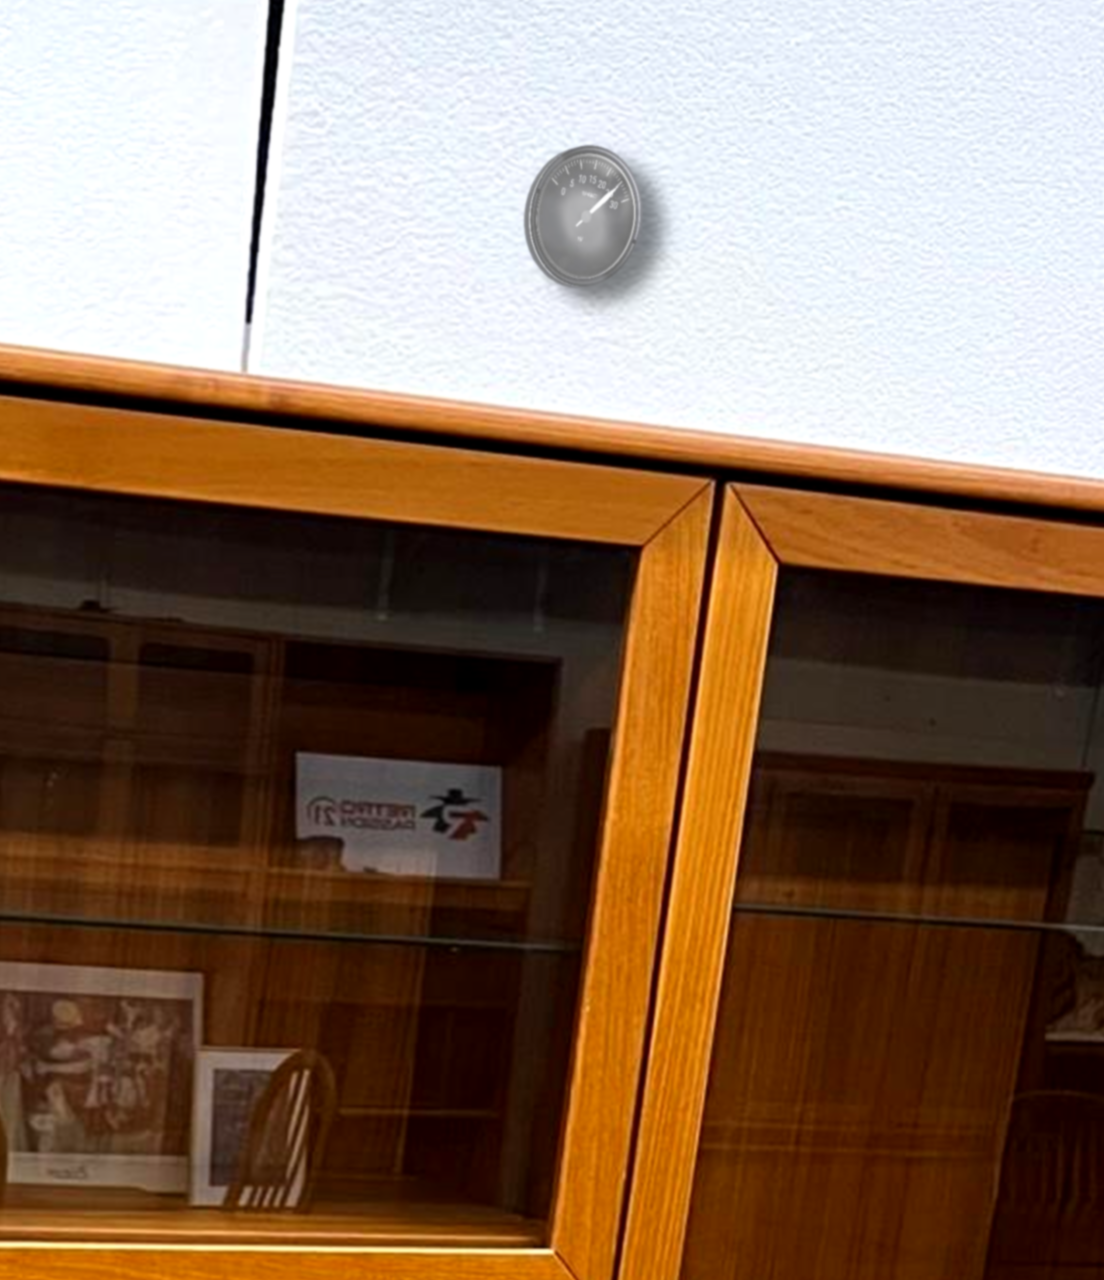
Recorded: 25,kV
